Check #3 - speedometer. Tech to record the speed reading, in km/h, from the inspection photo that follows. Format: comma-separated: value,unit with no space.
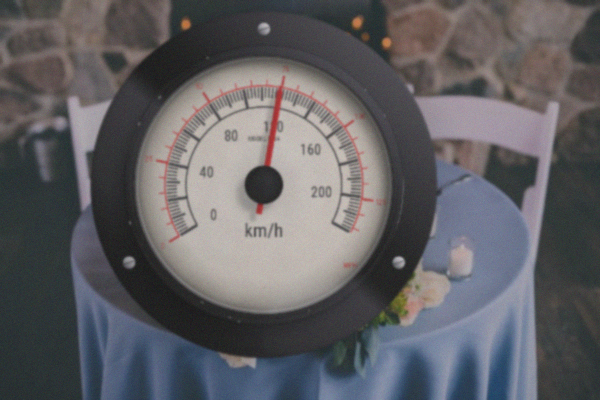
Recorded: 120,km/h
